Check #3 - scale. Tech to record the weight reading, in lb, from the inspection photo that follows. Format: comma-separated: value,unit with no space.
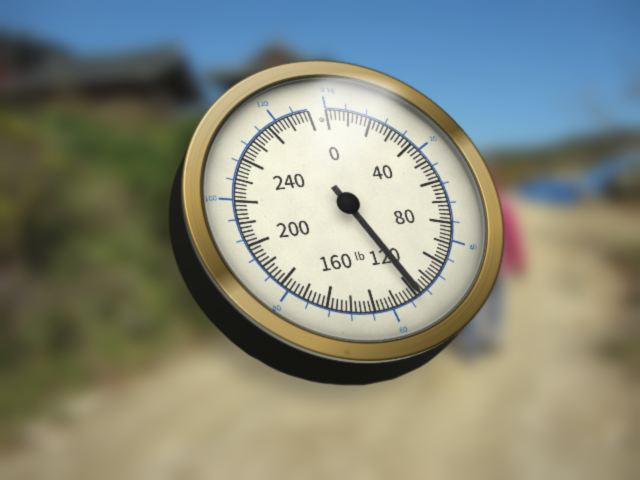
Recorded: 120,lb
